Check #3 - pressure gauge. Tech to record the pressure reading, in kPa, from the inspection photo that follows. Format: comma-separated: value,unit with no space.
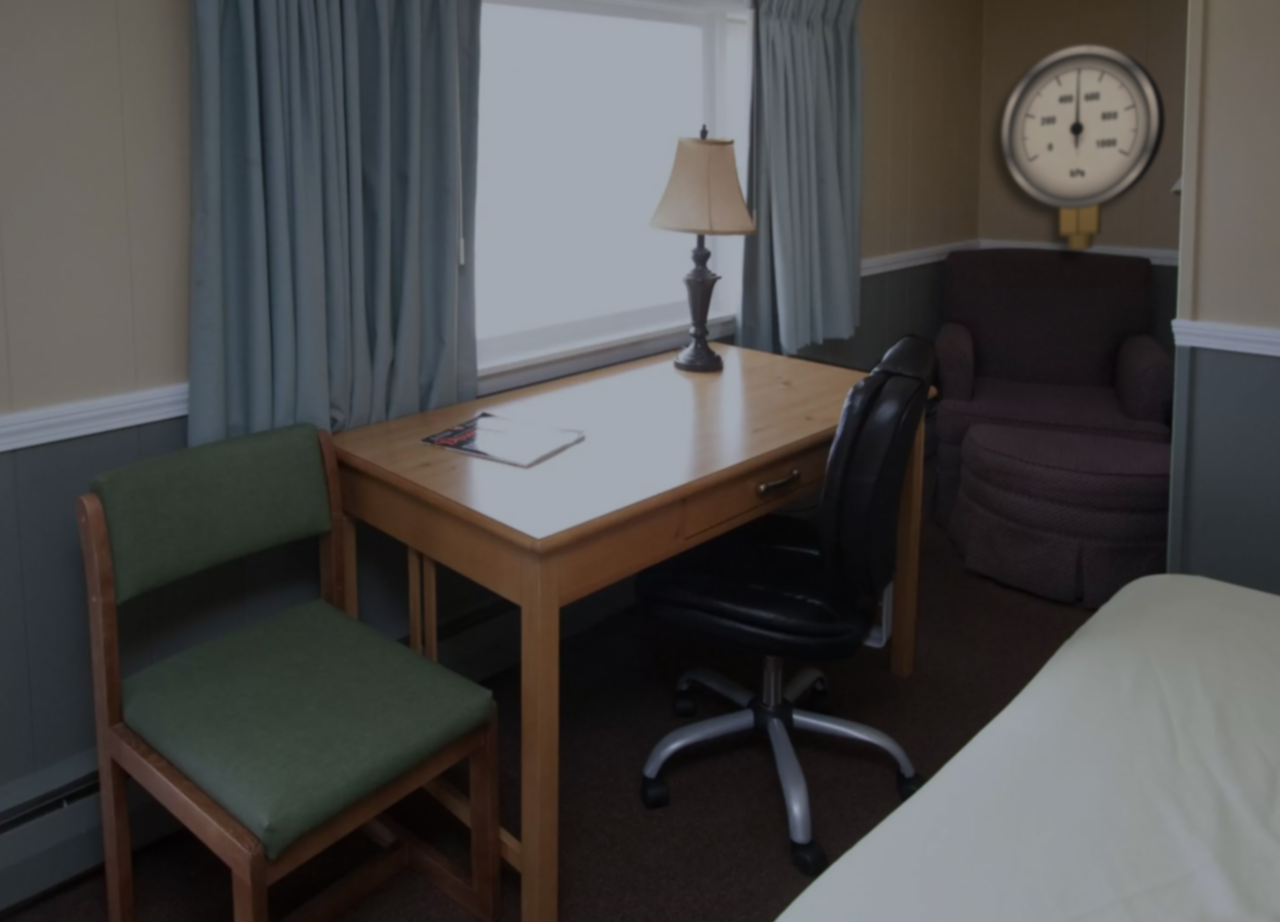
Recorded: 500,kPa
